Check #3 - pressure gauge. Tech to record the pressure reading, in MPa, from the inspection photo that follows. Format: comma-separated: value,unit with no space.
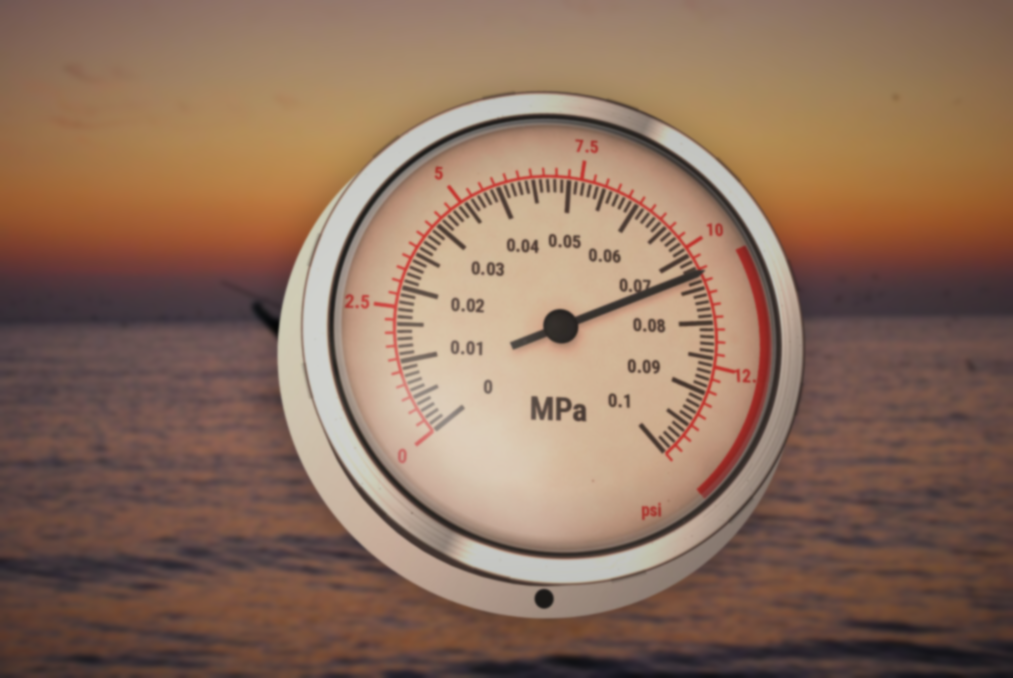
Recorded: 0.073,MPa
